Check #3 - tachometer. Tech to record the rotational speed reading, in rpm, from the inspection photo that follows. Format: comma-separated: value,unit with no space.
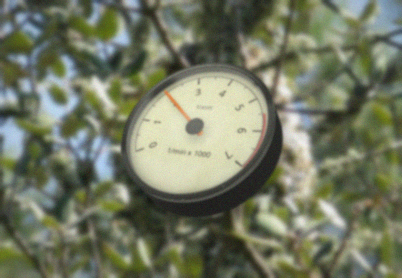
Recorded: 2000,rpm
